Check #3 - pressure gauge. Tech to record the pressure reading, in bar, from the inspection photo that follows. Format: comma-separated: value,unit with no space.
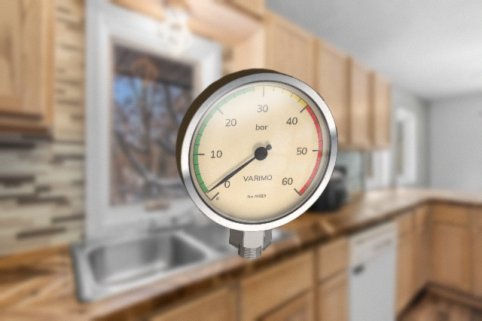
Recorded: 2,bar
